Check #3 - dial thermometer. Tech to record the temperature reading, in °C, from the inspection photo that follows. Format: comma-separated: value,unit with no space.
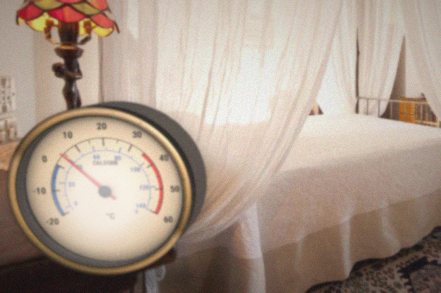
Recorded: 5,°C
